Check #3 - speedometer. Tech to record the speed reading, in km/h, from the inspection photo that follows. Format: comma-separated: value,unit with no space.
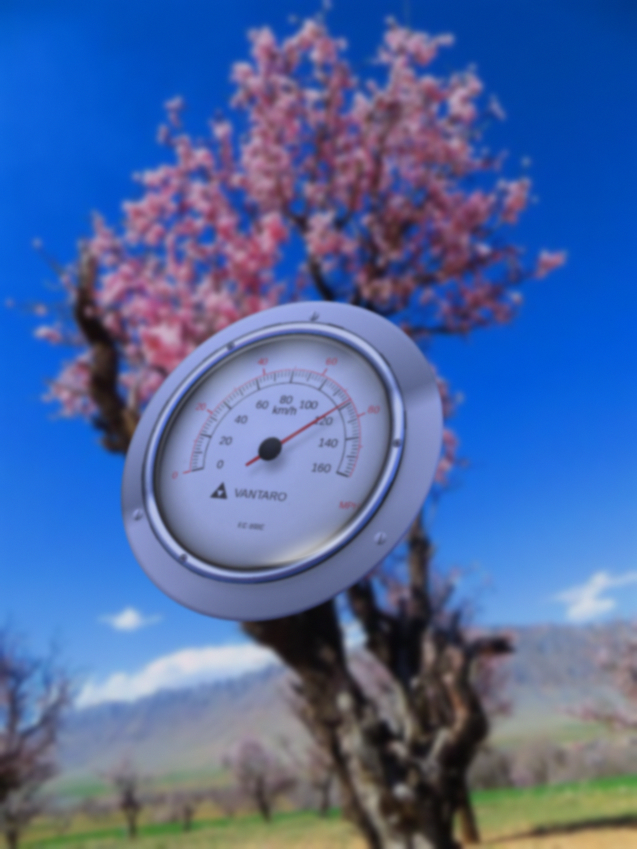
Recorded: 120,km/h
